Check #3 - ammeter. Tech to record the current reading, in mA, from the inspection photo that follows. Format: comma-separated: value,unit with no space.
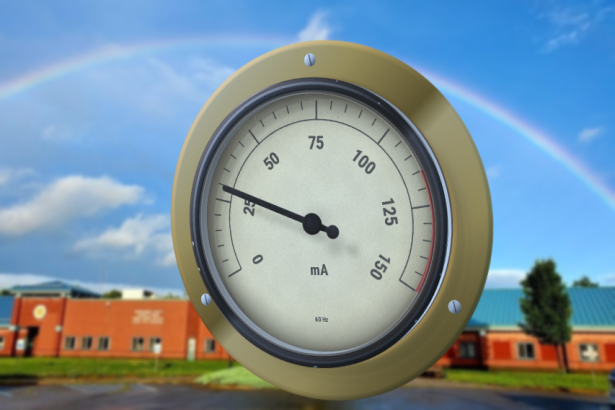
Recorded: 30,mA
